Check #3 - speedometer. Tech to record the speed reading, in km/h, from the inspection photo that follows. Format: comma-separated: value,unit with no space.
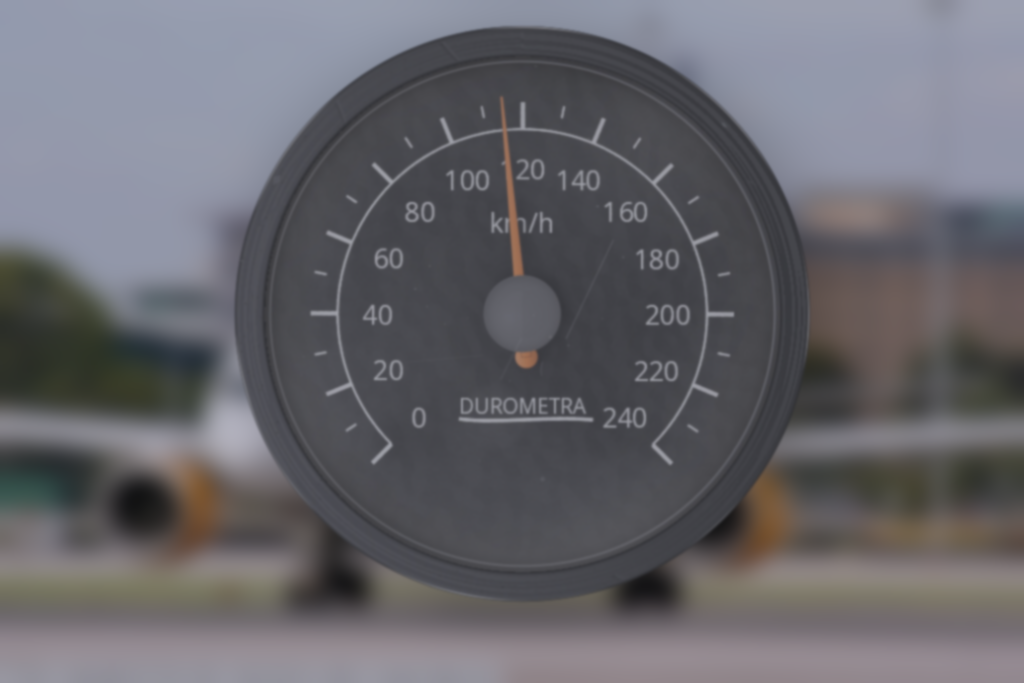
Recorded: 115,km/h
